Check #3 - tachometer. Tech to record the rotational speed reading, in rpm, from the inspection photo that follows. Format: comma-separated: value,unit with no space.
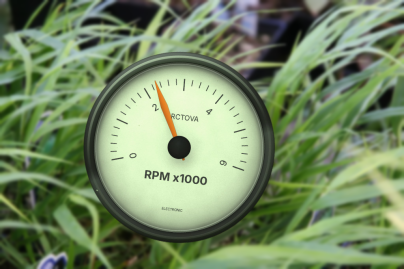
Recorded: 2300,rpm
